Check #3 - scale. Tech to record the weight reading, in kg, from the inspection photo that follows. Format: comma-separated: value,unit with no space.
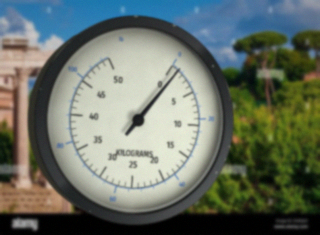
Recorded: 1,kg
